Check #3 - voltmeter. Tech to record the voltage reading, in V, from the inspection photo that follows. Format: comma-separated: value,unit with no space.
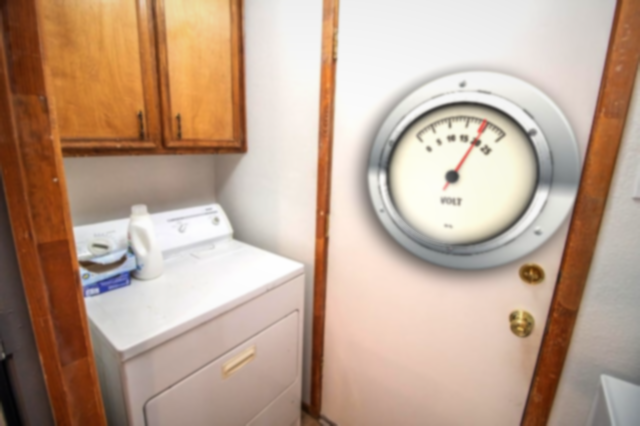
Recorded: 20,V
